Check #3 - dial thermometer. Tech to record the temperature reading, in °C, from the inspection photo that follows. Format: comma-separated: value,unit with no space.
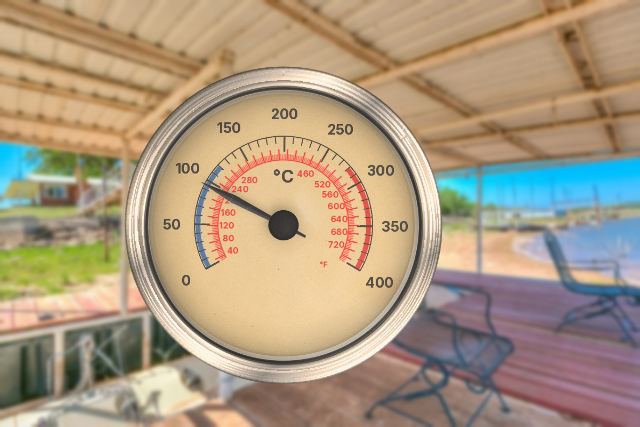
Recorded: 95,°C
